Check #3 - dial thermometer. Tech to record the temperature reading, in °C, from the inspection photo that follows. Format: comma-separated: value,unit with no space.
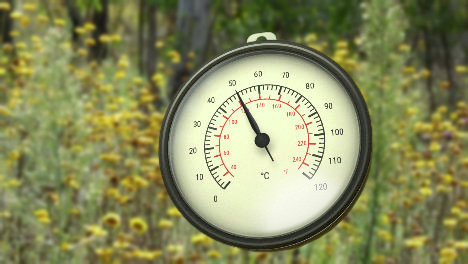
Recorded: 50,°C
